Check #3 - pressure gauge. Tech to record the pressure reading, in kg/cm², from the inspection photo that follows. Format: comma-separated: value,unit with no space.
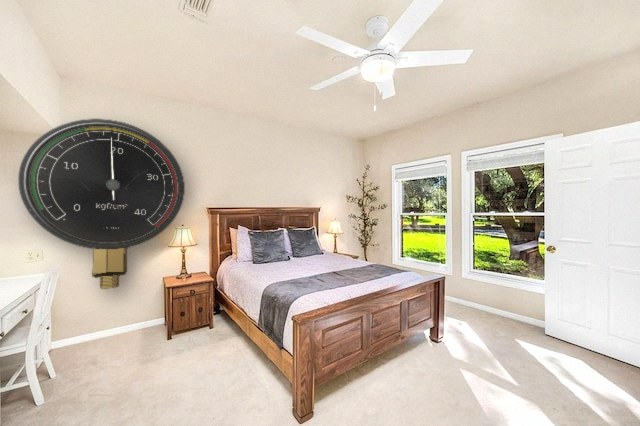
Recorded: 19,kg/cm²
